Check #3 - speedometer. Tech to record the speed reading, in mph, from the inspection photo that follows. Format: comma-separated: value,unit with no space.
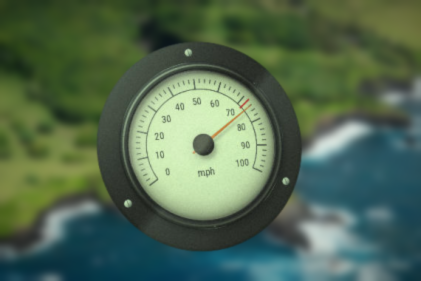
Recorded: 74,mph
